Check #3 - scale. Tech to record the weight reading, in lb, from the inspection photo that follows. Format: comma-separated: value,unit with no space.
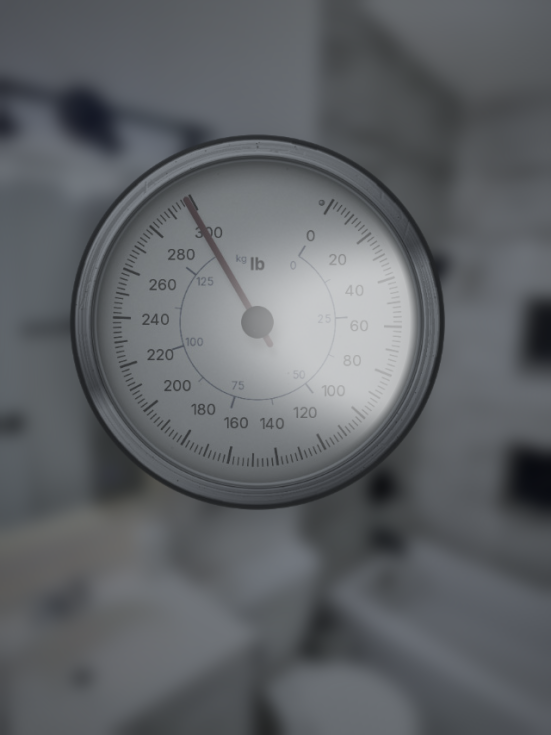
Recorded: 298,lb
